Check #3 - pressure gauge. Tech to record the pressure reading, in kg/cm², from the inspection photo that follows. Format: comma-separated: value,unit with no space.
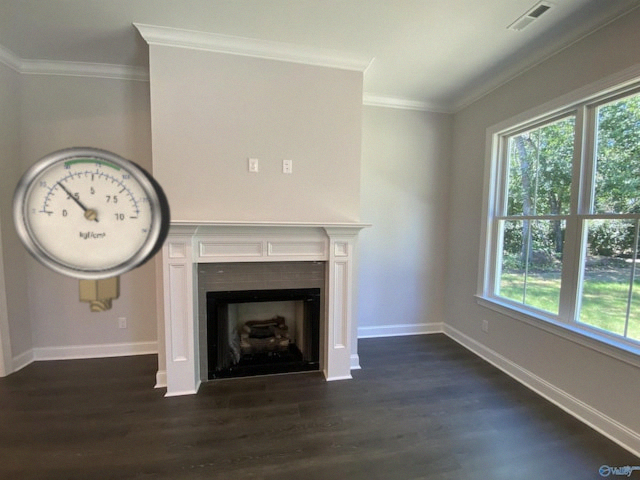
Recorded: 2.5,kg/cm²
